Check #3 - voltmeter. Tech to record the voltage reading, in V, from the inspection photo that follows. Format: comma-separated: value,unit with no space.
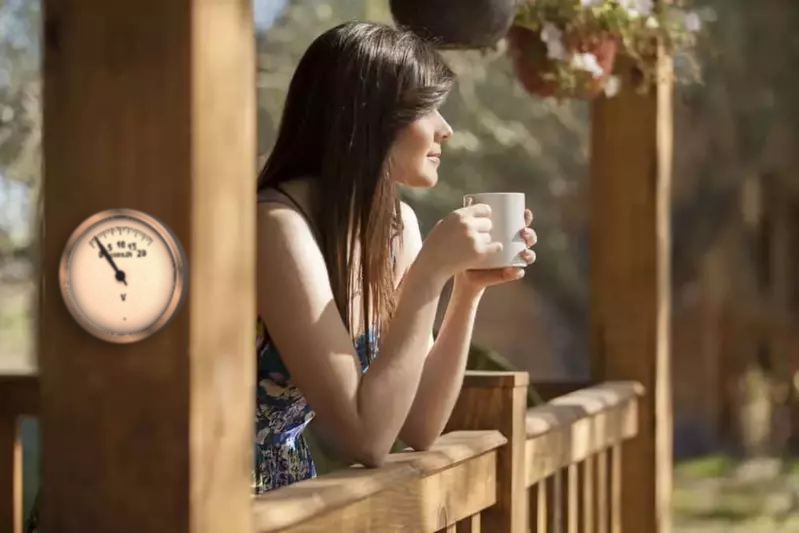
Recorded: 2.5,V
